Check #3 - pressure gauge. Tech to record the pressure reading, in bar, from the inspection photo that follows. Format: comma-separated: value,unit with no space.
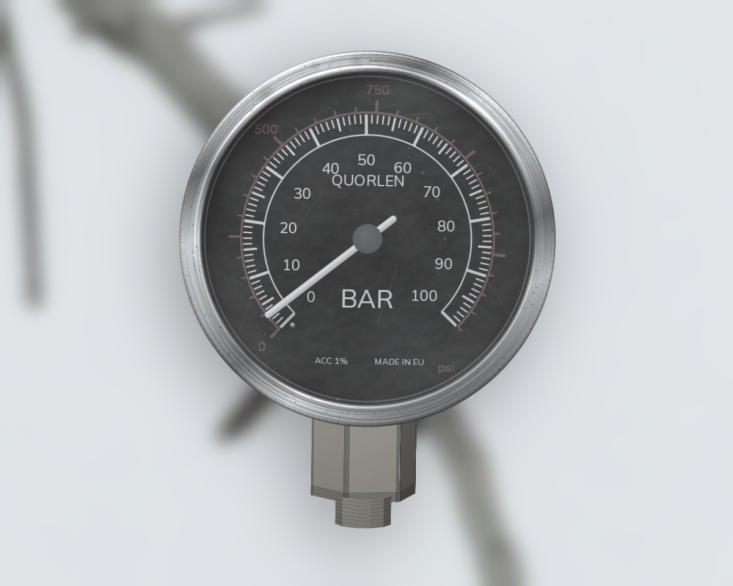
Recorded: 3,bar
